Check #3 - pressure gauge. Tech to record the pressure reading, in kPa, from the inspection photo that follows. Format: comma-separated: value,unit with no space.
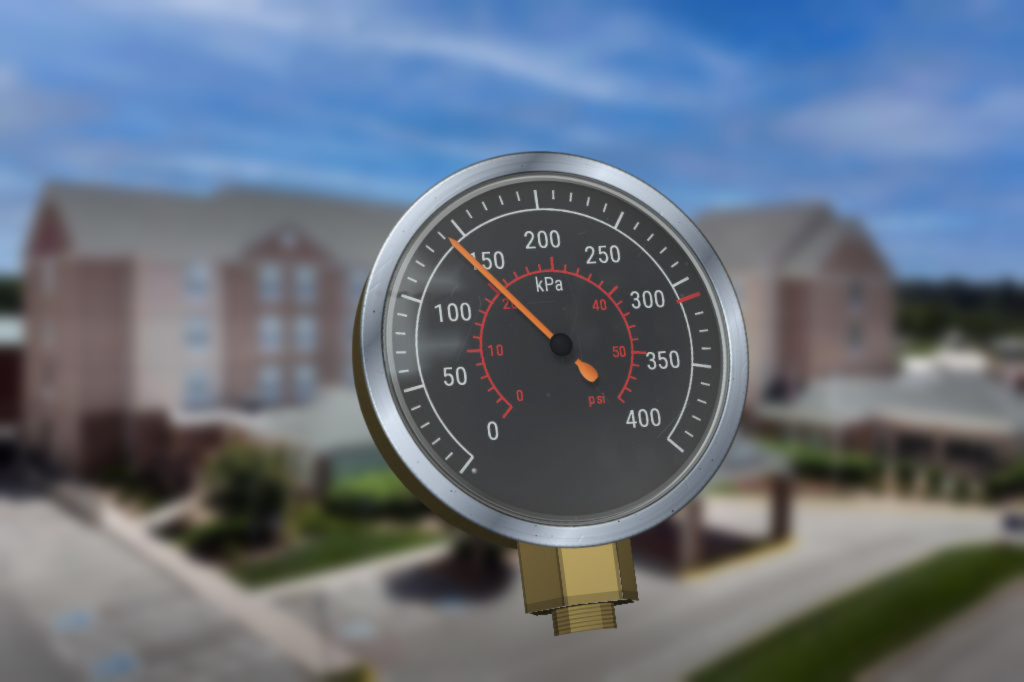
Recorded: 140,kPa
